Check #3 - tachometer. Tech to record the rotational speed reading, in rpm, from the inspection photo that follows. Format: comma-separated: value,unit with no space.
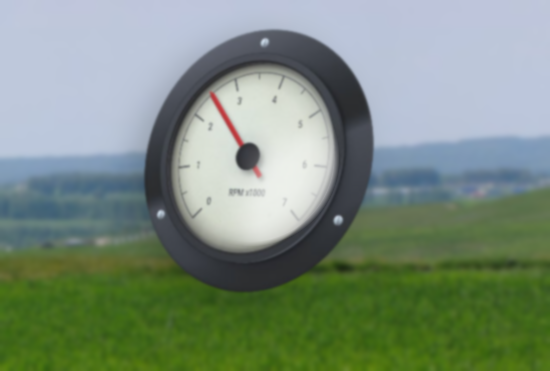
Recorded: 2500,rpm
